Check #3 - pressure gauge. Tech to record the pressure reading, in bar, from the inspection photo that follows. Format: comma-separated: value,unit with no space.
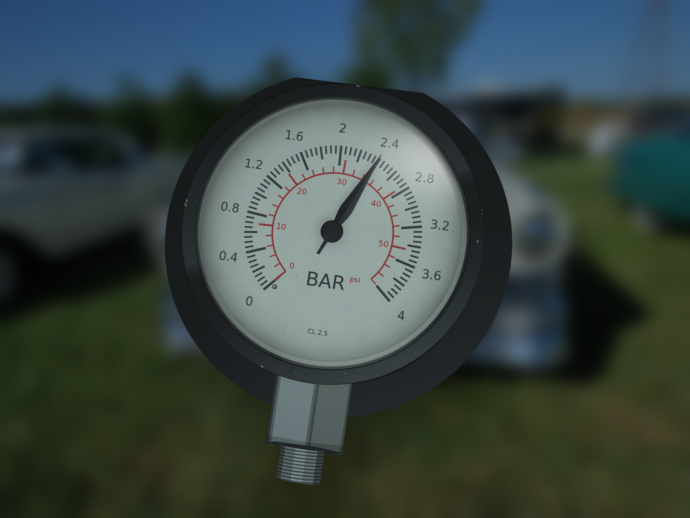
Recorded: 2.4,bar
